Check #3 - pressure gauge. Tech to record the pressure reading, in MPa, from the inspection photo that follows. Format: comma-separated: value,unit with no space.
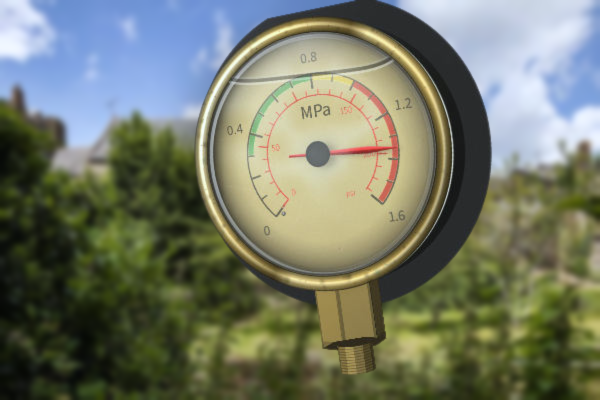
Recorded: 1.35,MPa
